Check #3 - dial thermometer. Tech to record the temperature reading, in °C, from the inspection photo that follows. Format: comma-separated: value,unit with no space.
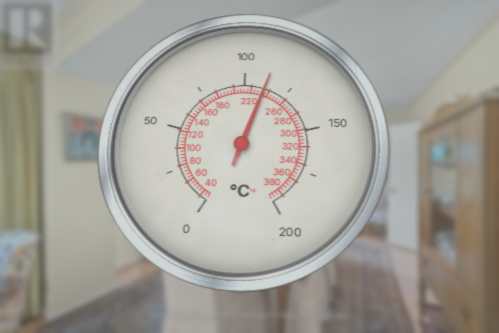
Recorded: 112.5,°C
